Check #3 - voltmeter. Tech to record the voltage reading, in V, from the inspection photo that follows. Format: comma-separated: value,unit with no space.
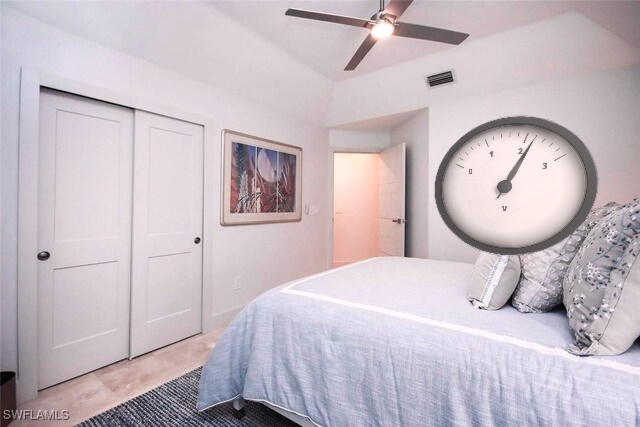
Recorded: 2.2,V
